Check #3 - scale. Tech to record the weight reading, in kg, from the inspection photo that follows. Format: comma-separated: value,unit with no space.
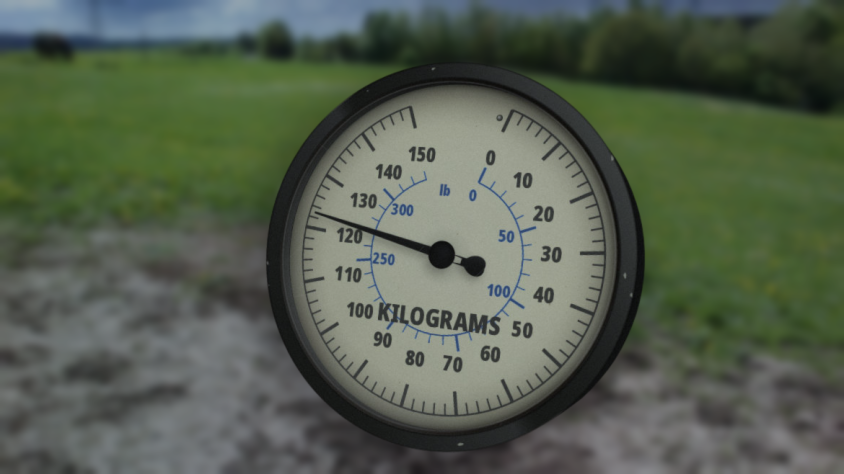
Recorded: 123,kg
